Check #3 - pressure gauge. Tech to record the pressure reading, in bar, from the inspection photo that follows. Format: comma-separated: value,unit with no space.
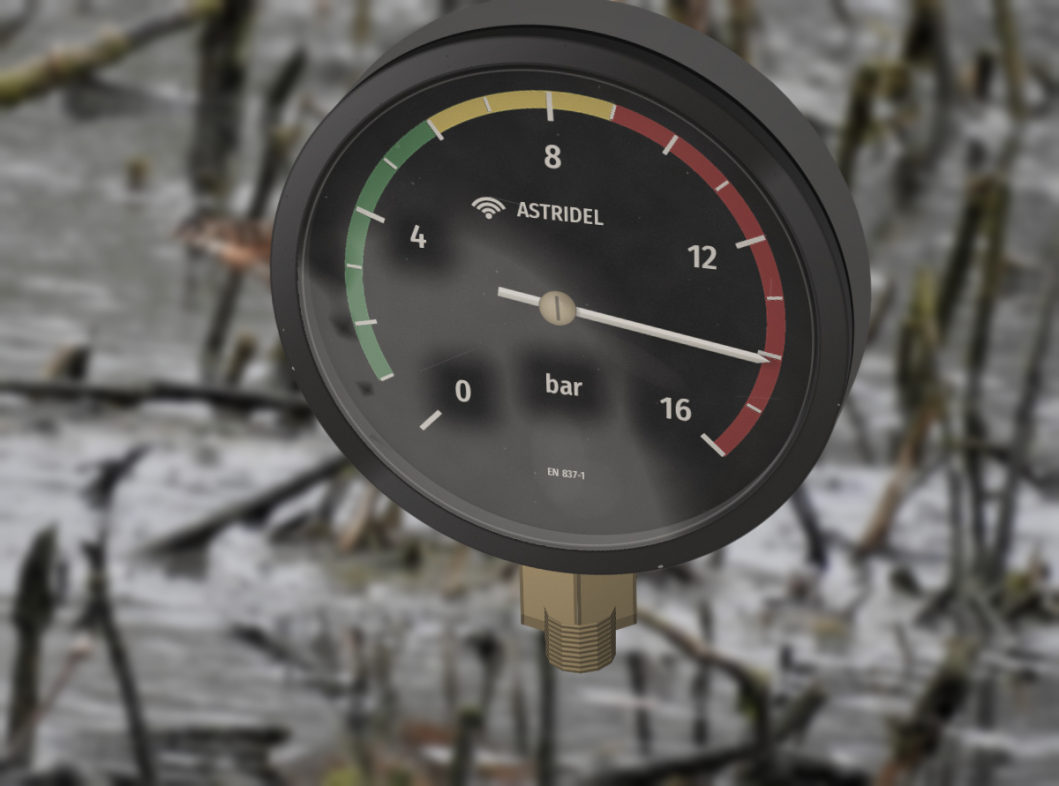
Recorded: 14,bar
